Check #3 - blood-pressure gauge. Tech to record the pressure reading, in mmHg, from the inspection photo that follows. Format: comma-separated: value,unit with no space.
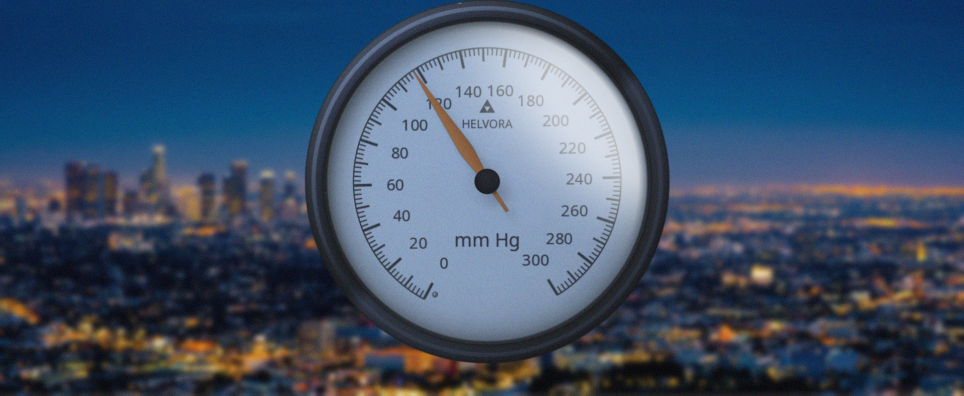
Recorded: 118,mmHg
